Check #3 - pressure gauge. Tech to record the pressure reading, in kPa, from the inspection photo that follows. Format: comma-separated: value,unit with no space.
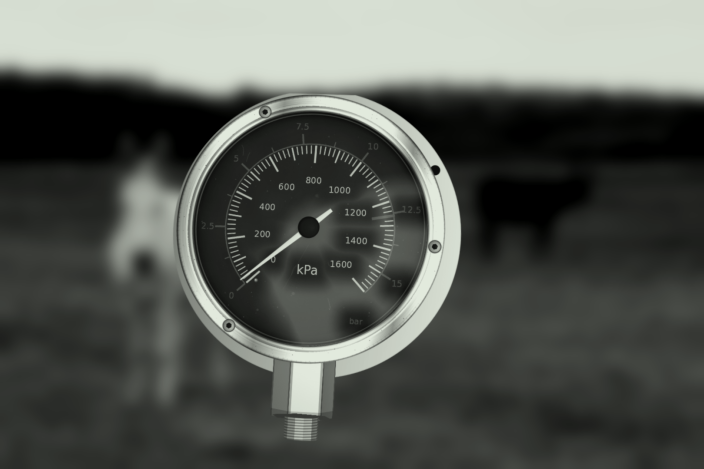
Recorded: 20,kPa
